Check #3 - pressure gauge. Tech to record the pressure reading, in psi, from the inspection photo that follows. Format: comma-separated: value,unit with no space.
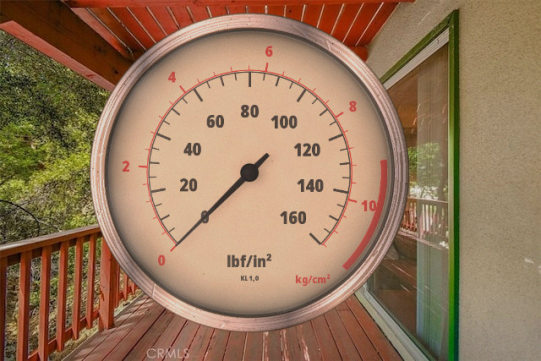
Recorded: 0,psi
